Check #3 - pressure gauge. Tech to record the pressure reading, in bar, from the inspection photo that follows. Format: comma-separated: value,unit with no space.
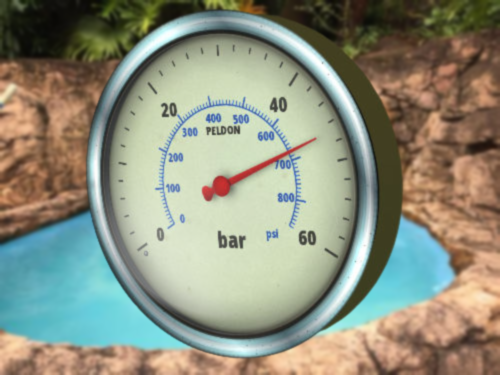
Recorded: 47,bar
